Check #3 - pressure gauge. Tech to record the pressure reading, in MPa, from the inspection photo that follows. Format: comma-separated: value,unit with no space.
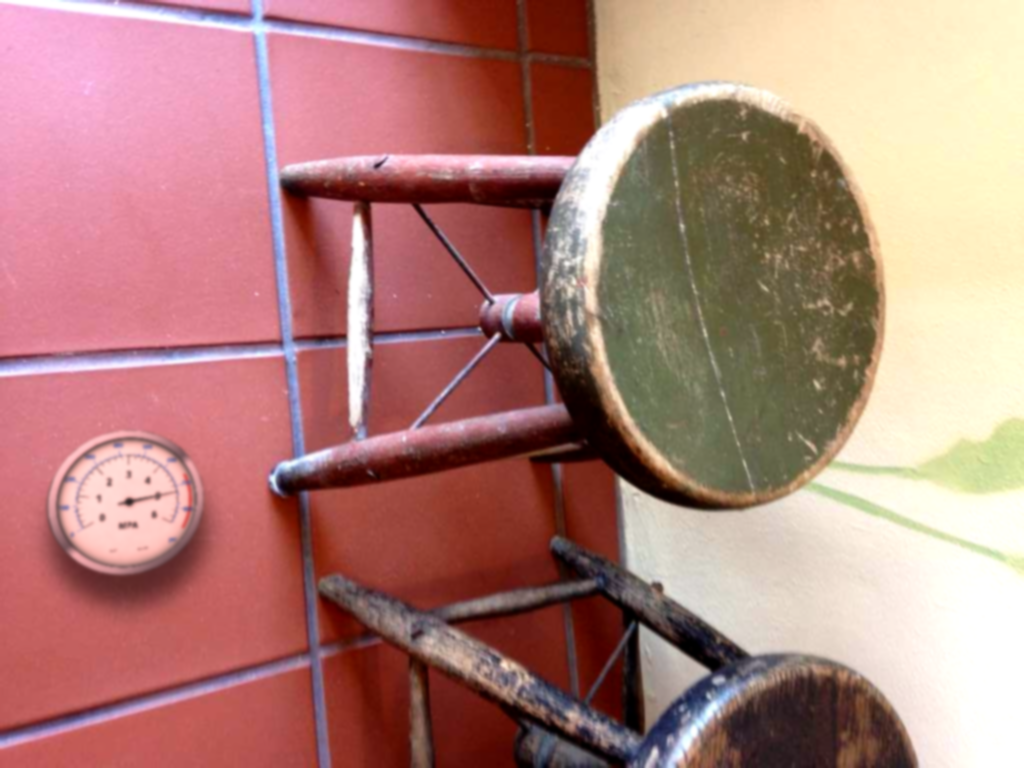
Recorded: 5,MPa
